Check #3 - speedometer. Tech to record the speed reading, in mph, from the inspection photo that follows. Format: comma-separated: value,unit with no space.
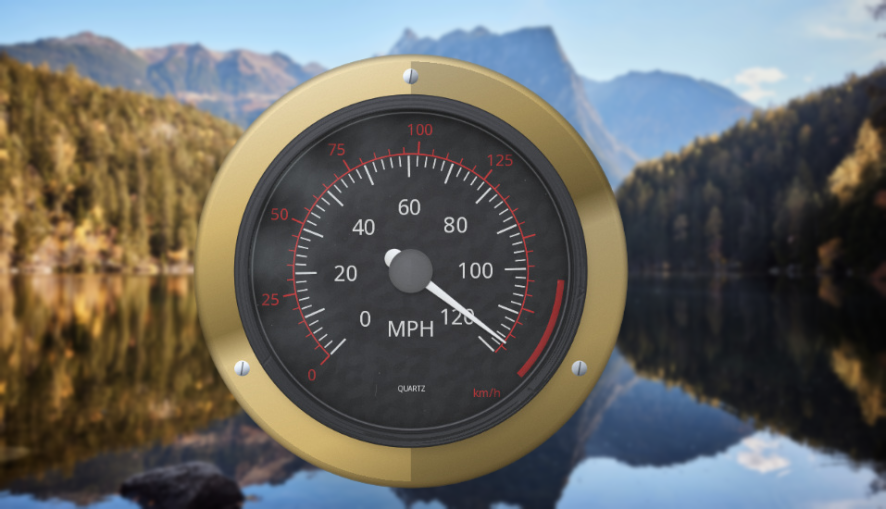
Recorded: 117,mph
